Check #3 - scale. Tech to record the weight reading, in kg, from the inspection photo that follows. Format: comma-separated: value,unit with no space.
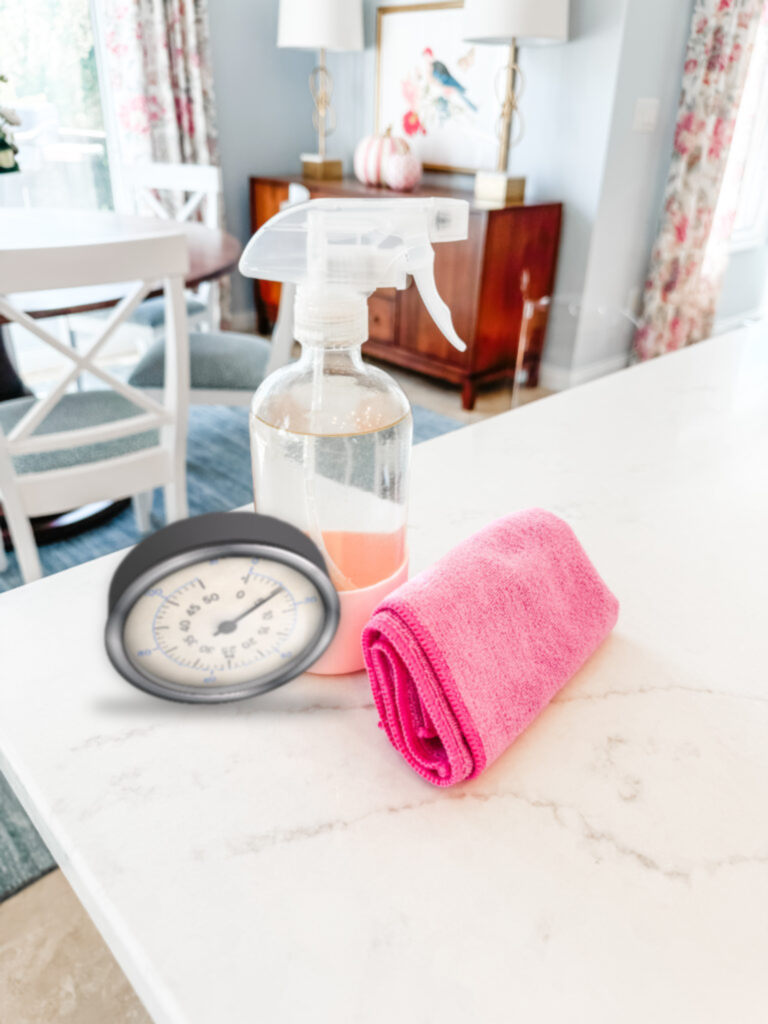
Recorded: 5,kg
